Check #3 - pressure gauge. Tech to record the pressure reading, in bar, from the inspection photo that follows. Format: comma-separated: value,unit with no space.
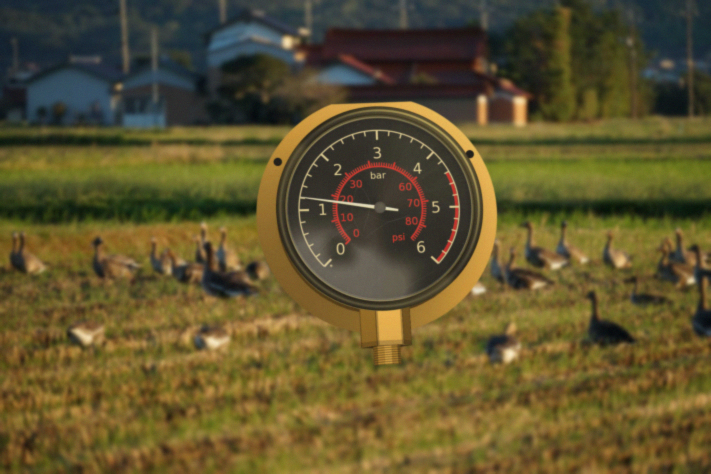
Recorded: 1.2,bar
